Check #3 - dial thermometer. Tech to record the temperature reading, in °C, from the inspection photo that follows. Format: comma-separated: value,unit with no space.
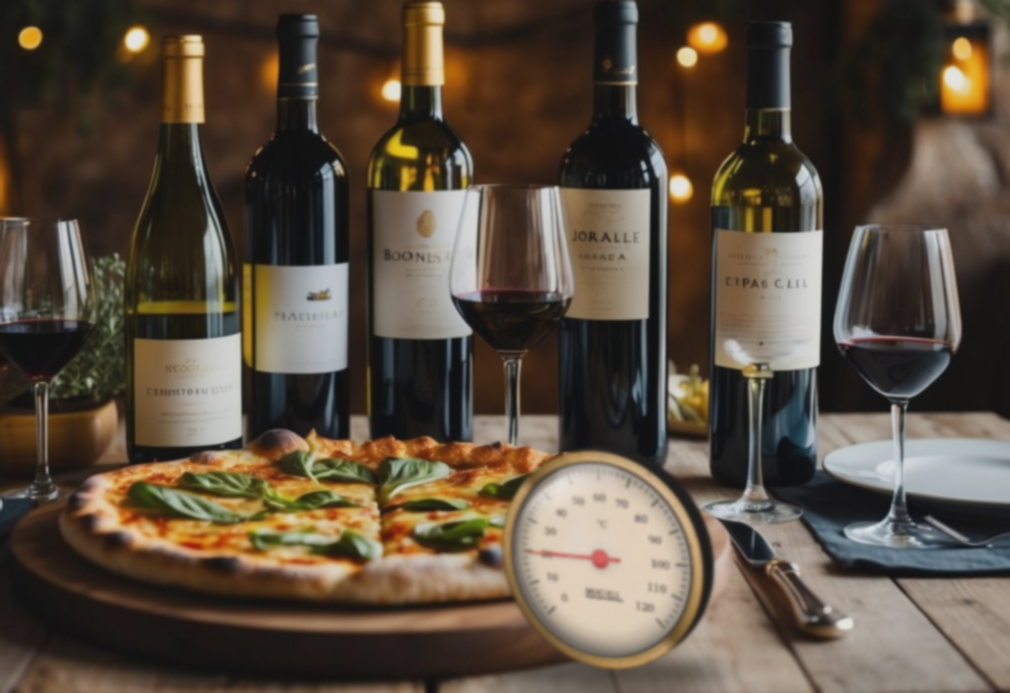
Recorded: 20,°C
